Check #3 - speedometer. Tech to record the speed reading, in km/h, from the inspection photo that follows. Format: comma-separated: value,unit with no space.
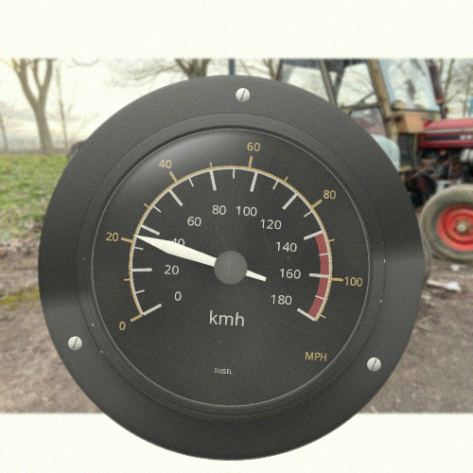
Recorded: 35,km/h
